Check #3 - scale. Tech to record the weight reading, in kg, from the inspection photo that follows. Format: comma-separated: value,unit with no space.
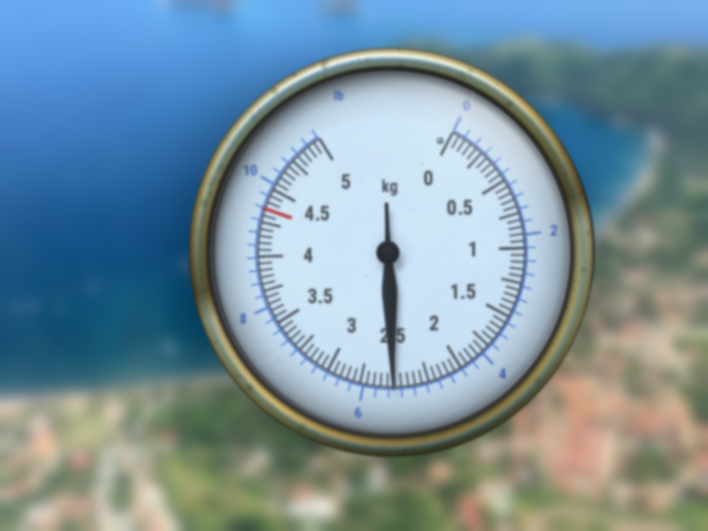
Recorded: 2.5,kg
